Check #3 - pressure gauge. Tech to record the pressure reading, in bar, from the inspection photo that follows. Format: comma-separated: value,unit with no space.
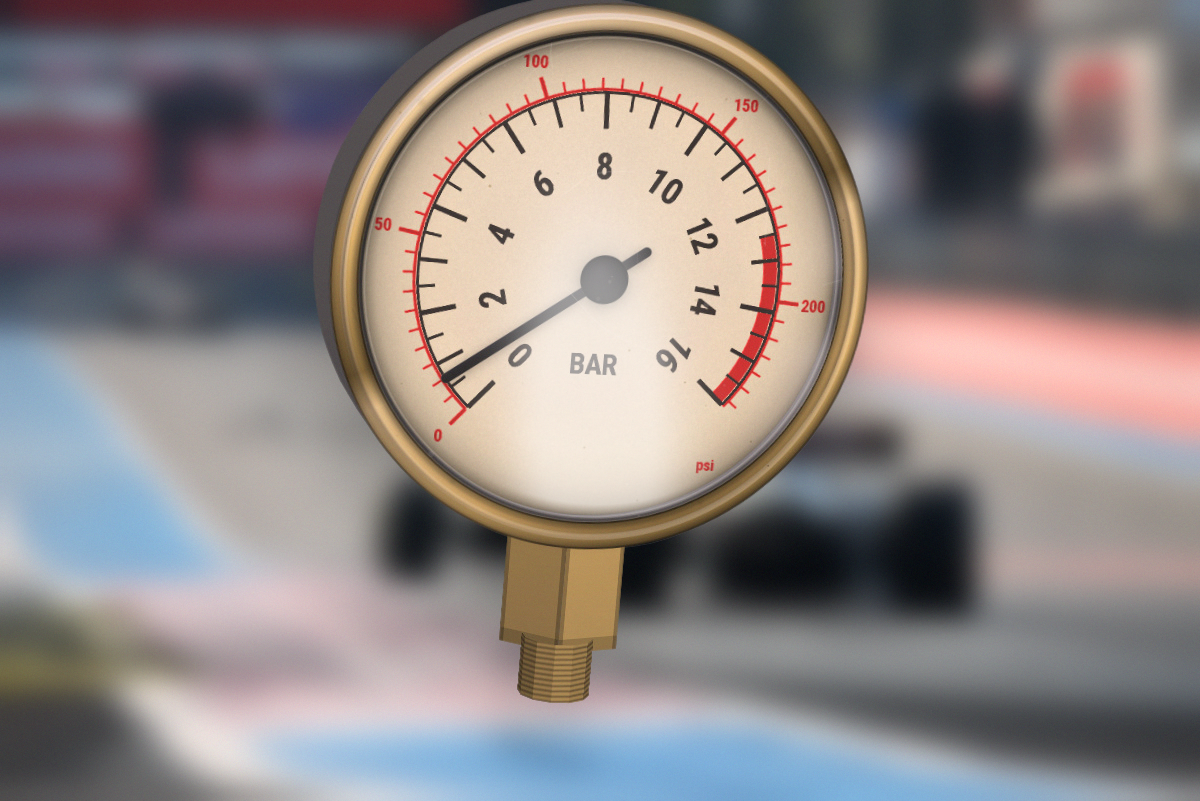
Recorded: 0.75,bar
